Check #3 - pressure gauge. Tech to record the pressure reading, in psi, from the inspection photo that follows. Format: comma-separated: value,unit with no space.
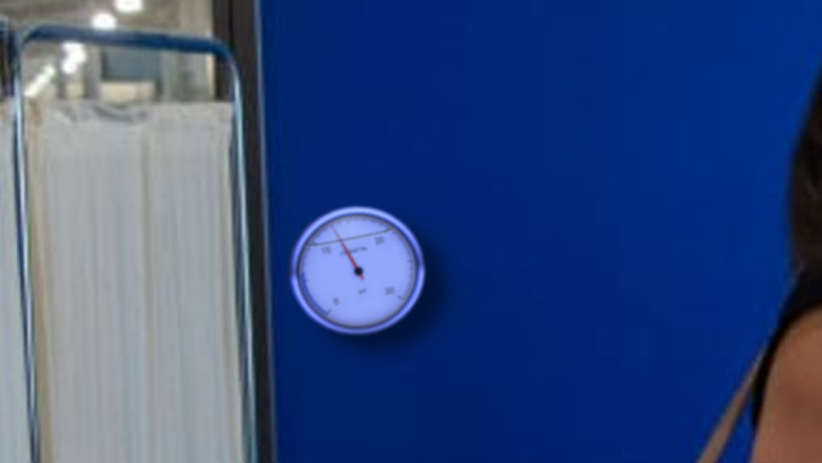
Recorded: 13,psi
